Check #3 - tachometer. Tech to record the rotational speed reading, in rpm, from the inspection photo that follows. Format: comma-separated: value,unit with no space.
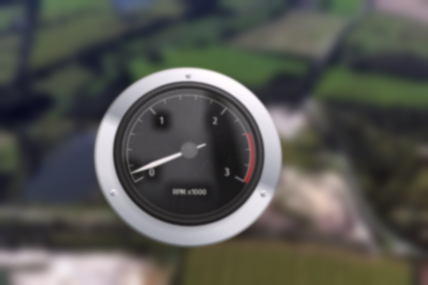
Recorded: 100,rpm
